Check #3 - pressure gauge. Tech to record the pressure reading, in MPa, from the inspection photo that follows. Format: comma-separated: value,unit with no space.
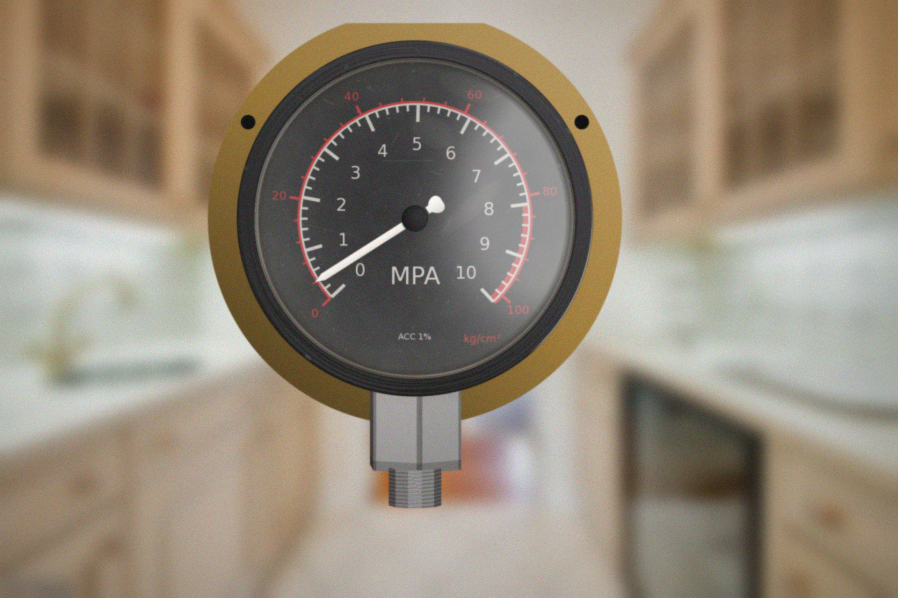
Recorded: 0.4,MPa
